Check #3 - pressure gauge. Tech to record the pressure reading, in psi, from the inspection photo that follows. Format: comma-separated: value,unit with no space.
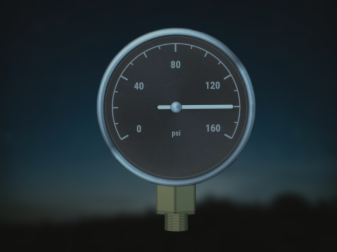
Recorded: 140,psi
